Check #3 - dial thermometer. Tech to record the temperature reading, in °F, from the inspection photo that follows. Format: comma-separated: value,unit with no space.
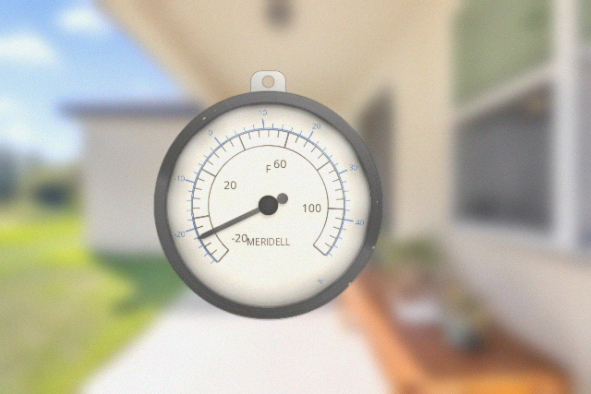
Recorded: -8,°F
